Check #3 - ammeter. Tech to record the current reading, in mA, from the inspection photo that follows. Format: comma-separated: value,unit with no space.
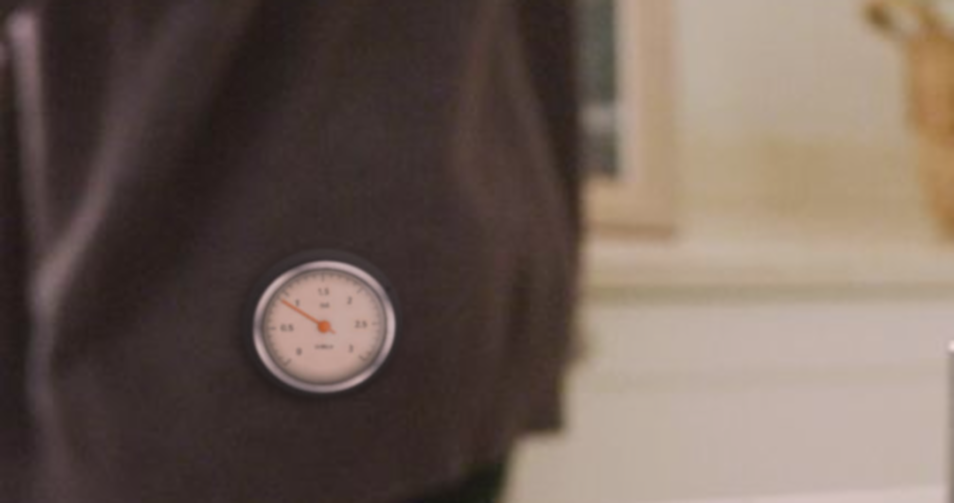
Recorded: 0.9,mA
